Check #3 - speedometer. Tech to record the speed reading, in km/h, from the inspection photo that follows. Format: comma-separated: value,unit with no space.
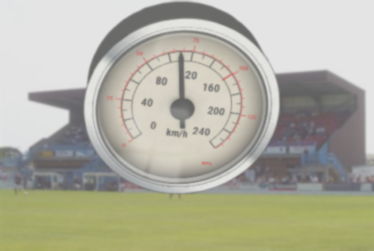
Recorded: 110,km/h
